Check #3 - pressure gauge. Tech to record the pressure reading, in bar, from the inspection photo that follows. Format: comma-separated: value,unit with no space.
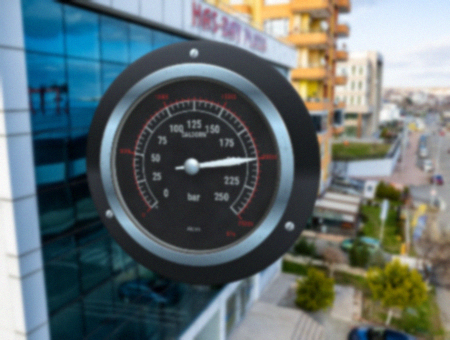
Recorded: 200,bar
